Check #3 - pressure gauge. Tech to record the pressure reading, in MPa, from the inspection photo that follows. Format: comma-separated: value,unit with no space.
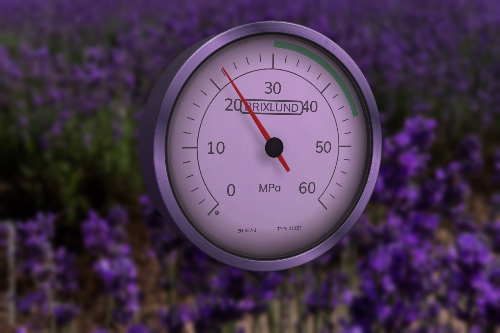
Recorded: 22,MPa
